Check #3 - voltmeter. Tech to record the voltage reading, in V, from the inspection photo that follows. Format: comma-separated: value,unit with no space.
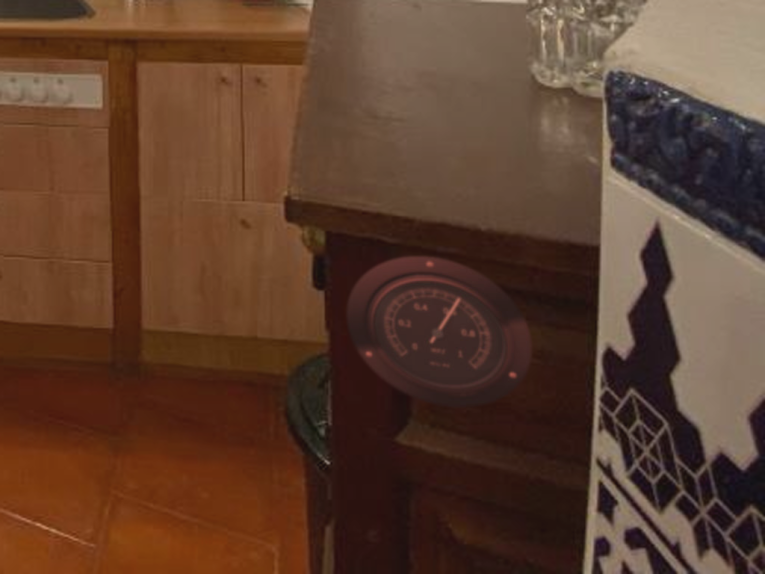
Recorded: 0.6,V
